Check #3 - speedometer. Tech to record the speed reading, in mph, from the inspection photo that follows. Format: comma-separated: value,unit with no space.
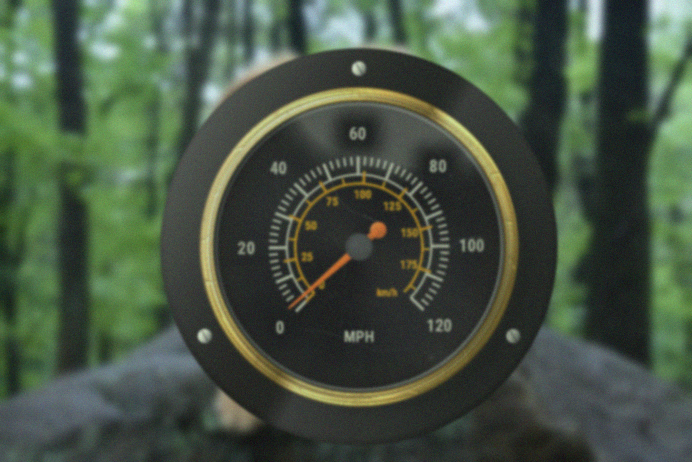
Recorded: 2,mph
